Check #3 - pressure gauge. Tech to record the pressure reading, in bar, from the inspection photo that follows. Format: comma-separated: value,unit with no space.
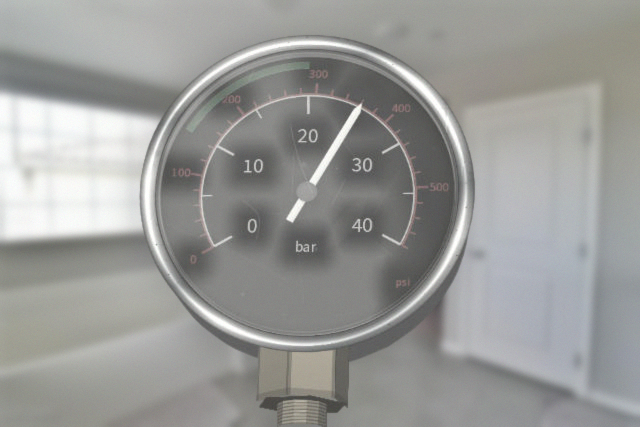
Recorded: 25,bar
